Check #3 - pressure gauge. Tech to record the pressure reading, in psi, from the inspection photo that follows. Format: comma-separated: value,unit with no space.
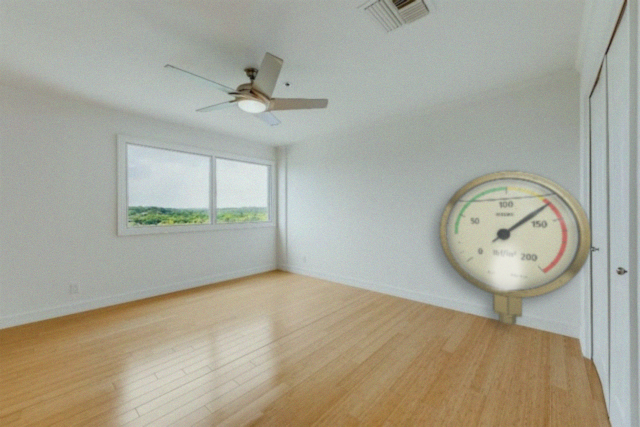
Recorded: 135,psi
